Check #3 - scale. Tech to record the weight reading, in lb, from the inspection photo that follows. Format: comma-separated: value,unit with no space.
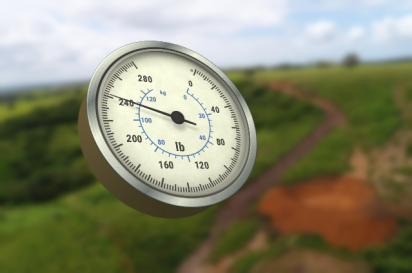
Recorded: 240,lb
